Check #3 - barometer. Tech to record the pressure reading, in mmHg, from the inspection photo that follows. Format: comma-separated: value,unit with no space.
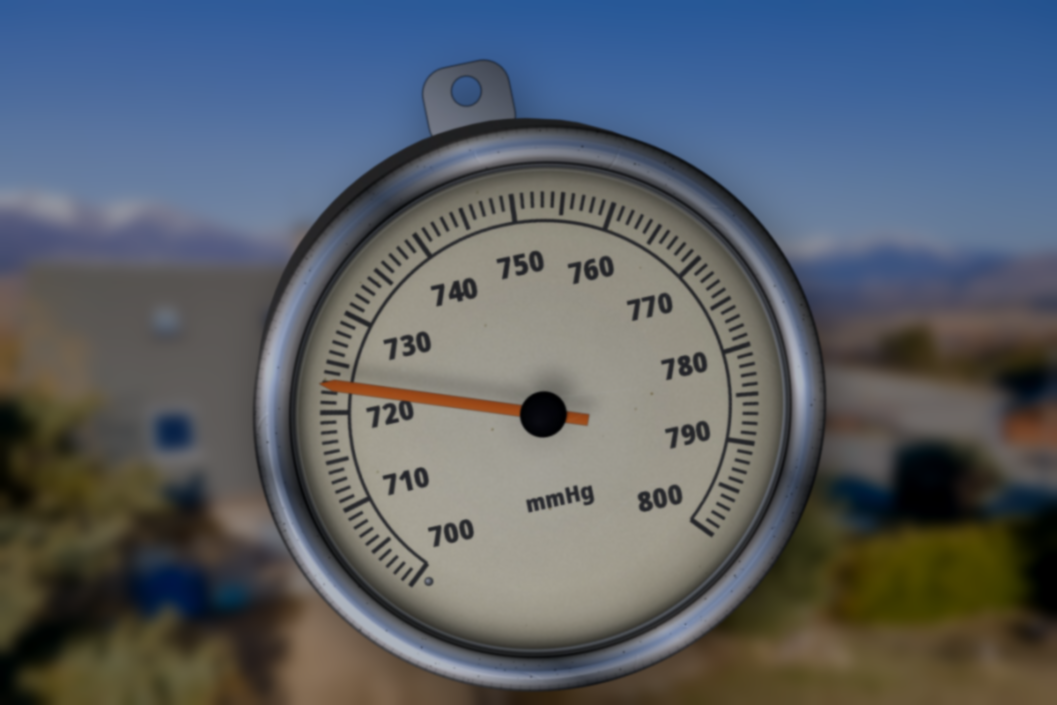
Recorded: 723,mmHg
